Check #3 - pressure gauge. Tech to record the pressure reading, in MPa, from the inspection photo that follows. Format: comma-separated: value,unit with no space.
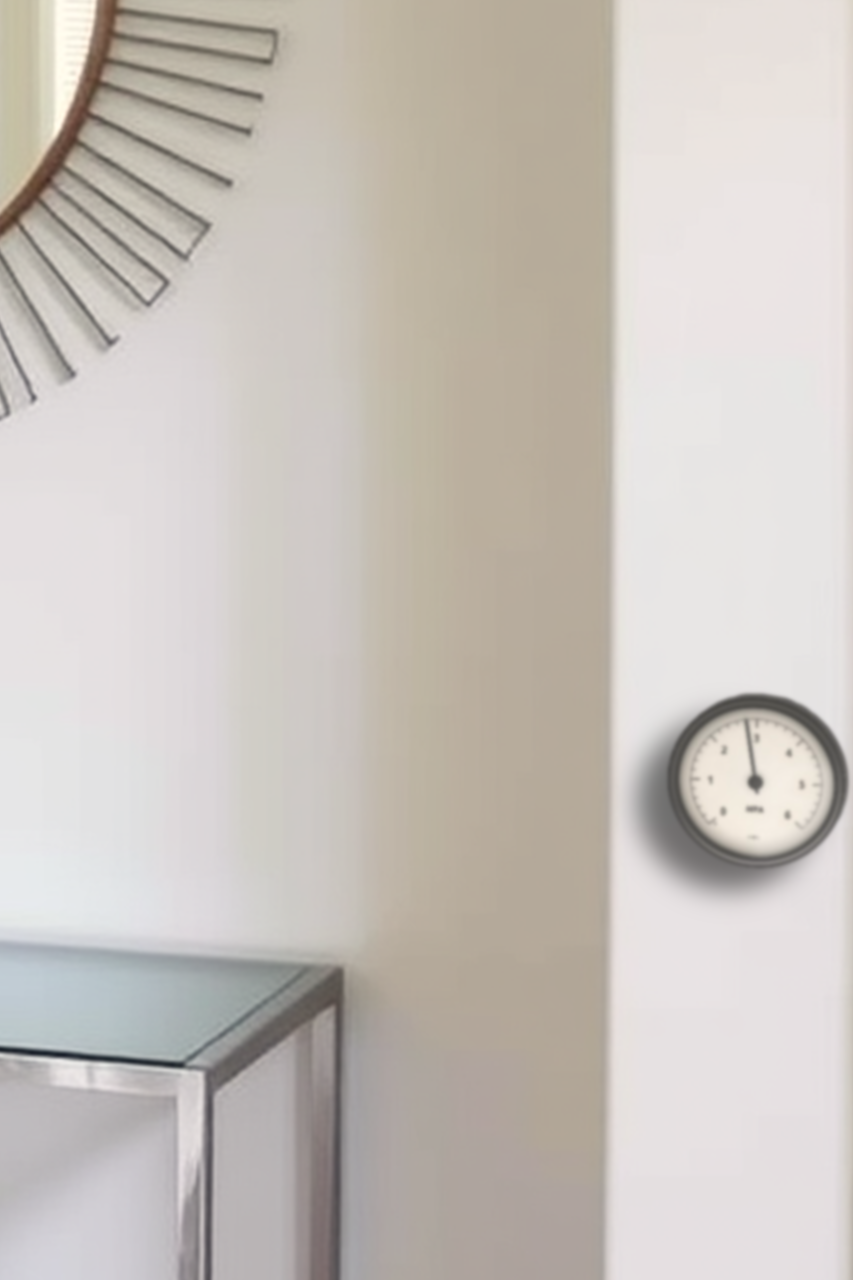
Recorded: 2.8,MPa
